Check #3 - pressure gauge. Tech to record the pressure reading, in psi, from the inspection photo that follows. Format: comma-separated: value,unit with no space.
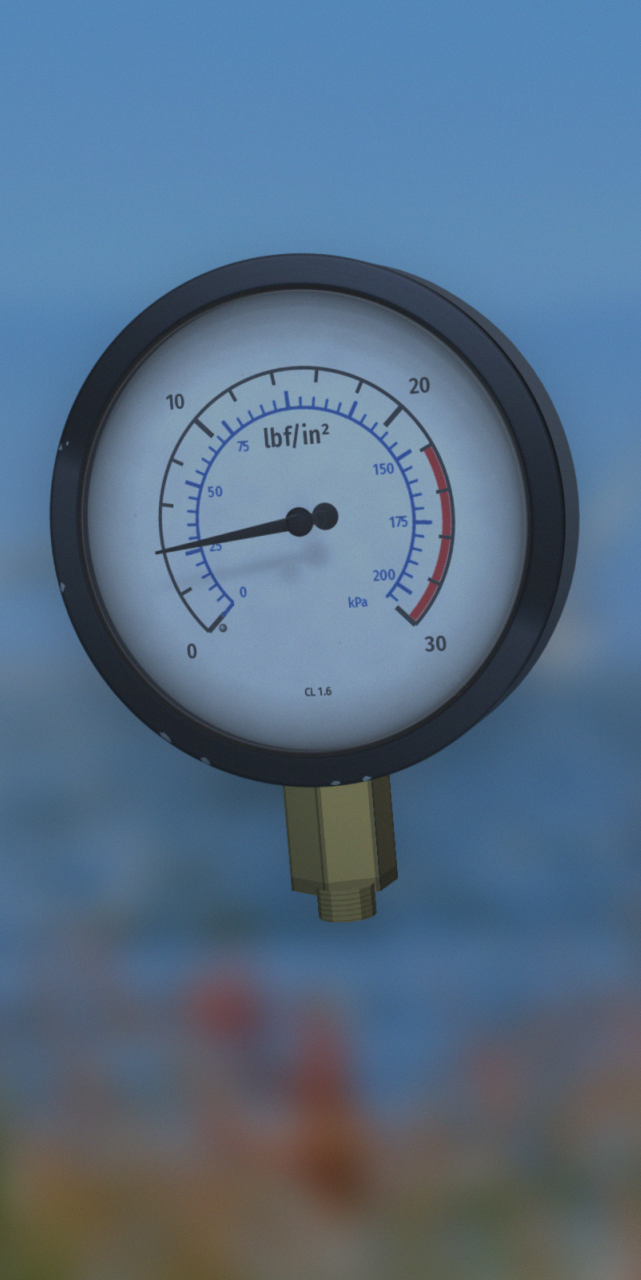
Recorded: 4,psi
